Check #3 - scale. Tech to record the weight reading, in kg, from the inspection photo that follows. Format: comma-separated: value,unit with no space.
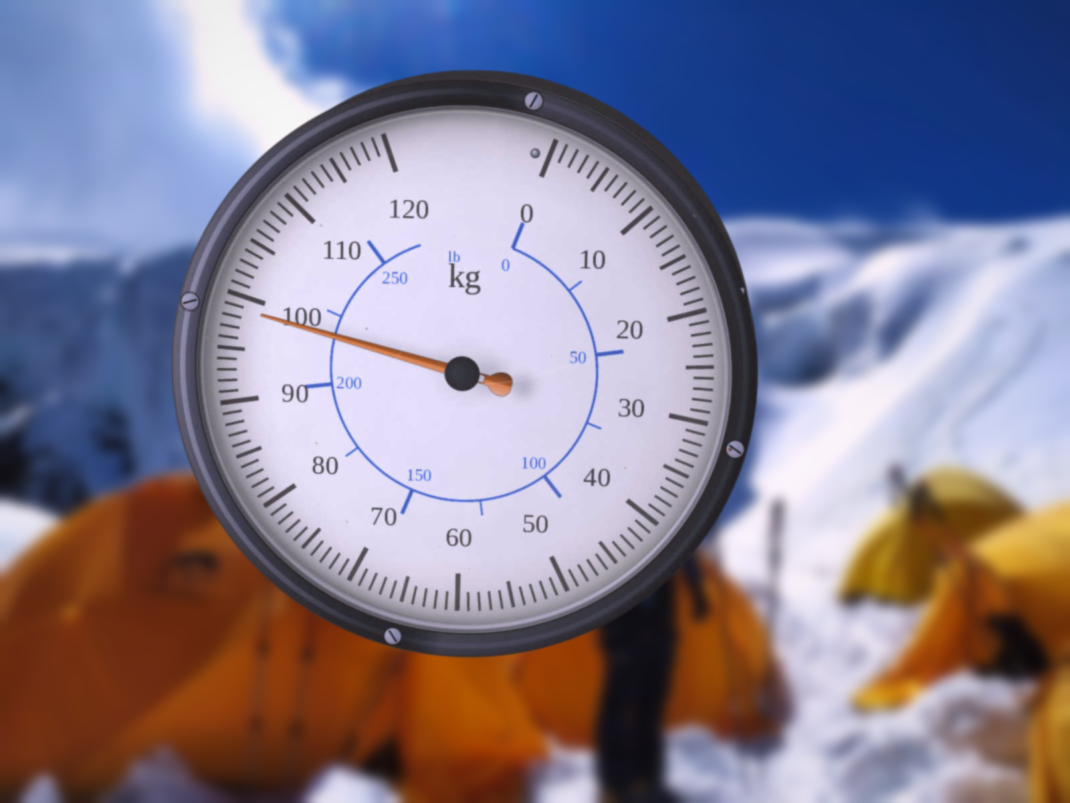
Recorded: 99,kg
